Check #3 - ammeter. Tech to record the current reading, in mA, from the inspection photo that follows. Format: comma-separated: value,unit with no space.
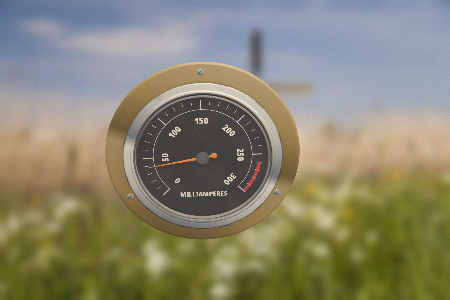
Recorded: 40,mA
